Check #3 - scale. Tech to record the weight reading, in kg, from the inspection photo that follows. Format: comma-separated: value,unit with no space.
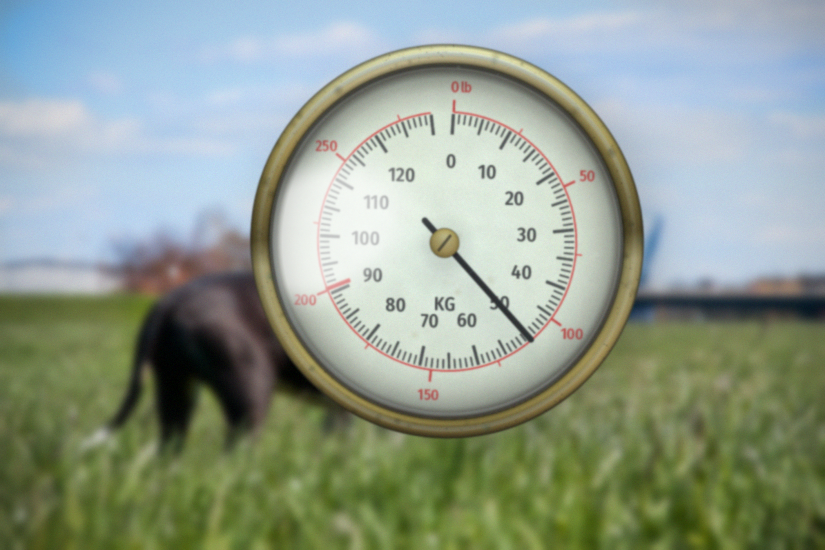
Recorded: 50,kg
